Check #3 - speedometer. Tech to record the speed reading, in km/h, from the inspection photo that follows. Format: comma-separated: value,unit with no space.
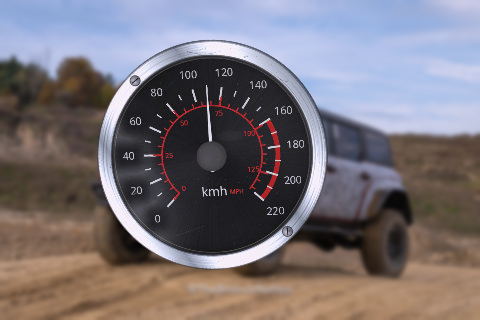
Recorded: 110,km/h
